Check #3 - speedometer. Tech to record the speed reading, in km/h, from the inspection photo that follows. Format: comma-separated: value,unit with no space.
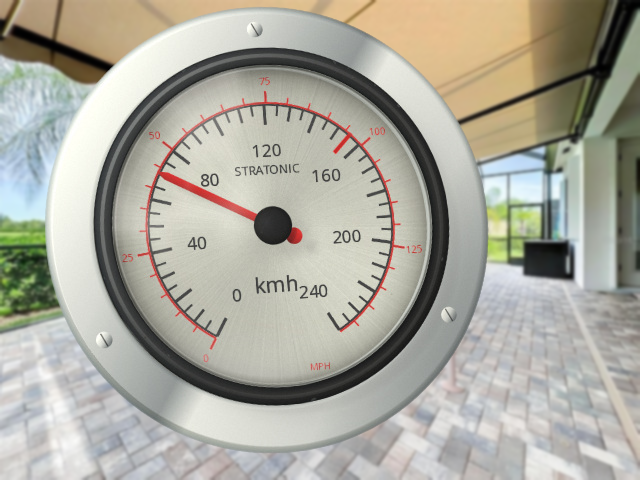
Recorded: 70,km/h
